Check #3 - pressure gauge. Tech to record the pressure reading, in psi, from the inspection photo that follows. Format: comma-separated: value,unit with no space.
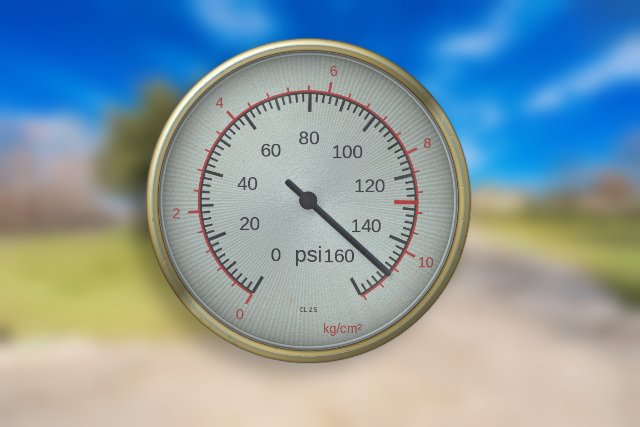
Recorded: 150,psi
